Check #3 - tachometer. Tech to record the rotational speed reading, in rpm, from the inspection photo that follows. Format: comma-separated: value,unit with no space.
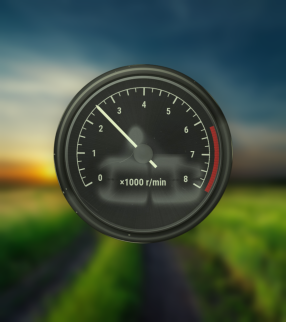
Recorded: 2500,rpm
